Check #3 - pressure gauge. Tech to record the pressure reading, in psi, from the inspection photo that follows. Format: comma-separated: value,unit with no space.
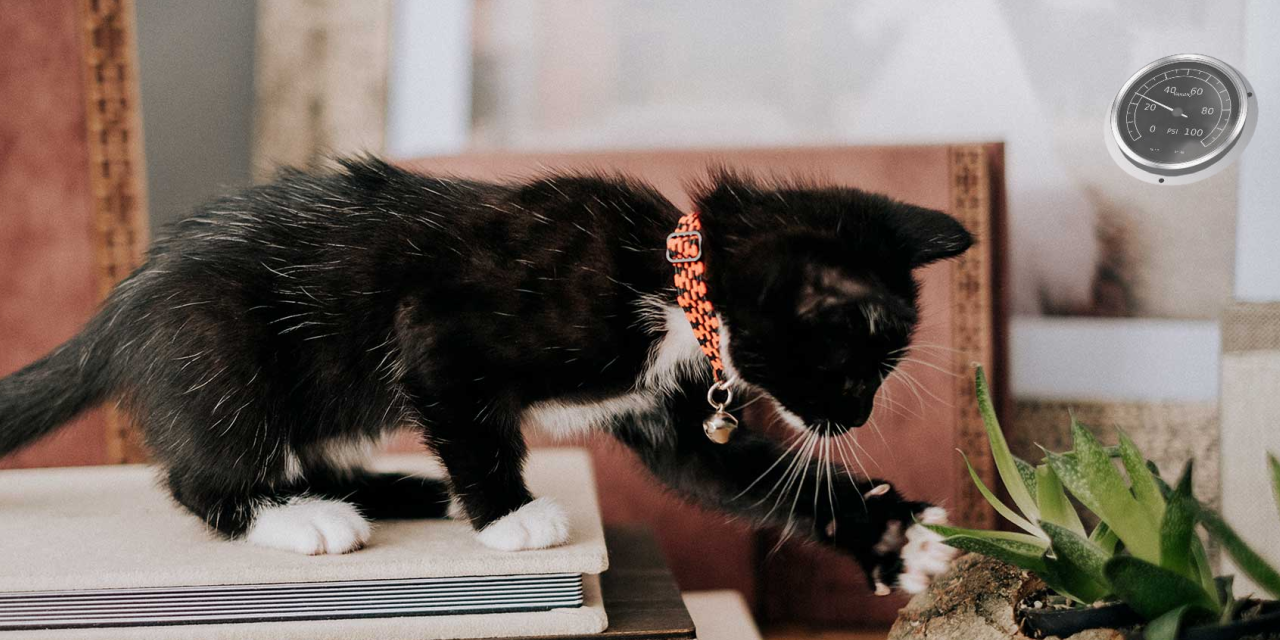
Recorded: 25,psi
